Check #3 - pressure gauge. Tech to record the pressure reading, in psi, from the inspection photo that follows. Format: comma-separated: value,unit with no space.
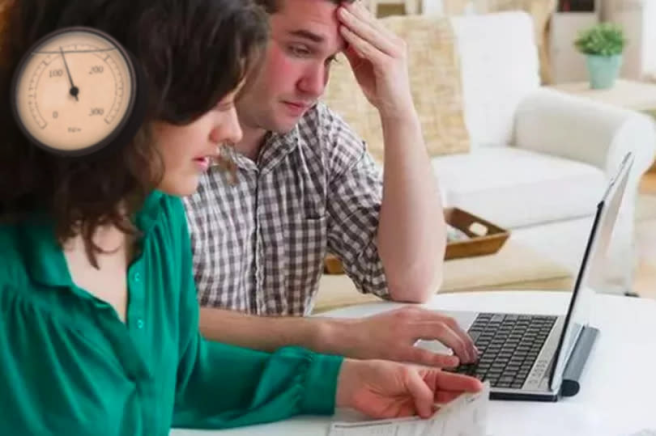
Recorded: 130,psi
